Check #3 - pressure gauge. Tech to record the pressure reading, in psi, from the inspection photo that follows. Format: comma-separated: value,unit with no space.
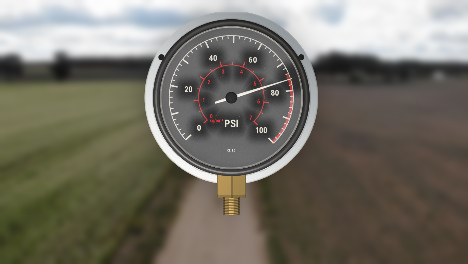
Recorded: 76,psi
